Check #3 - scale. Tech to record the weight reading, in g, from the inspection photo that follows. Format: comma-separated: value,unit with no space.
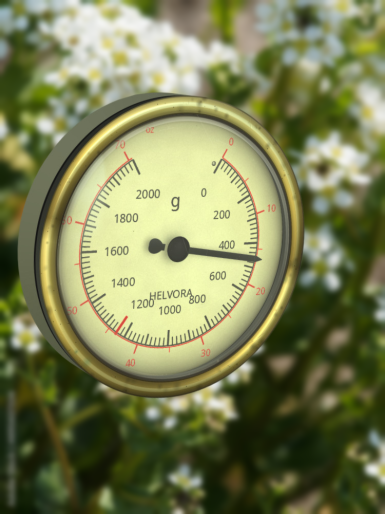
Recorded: 460,g
